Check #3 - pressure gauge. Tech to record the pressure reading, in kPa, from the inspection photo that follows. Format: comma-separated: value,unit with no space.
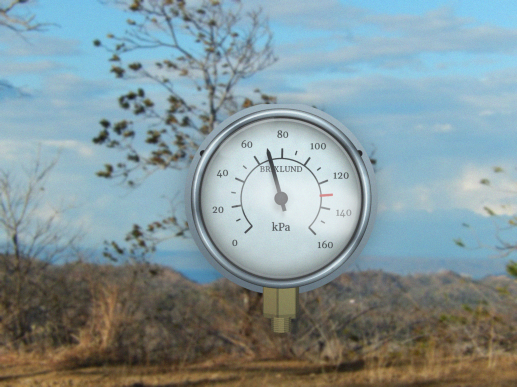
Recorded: 70,kPa
